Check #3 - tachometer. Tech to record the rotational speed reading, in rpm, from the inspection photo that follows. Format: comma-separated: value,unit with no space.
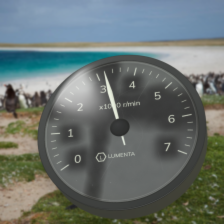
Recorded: 3200,rpm
